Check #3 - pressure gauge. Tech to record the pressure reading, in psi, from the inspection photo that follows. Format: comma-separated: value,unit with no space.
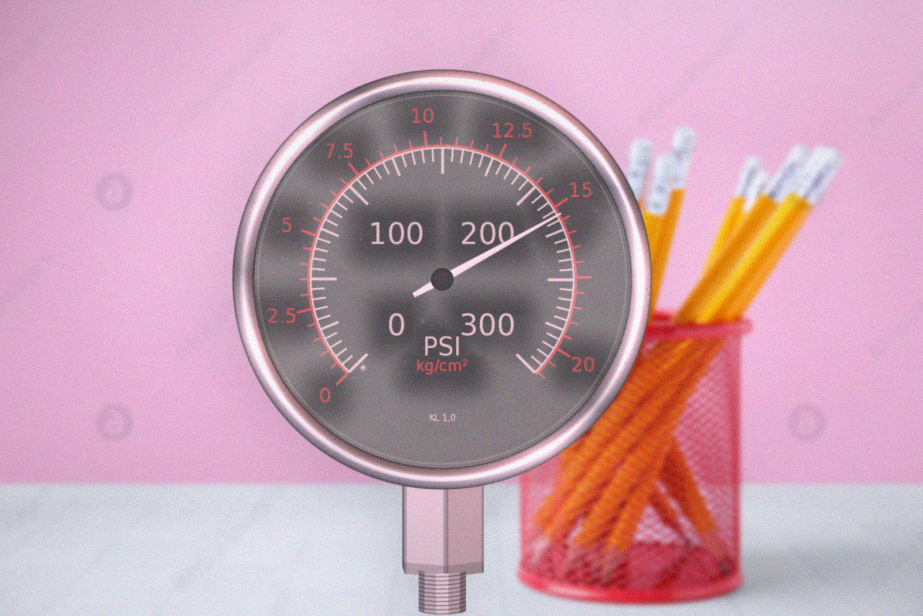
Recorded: 217.5,psi
